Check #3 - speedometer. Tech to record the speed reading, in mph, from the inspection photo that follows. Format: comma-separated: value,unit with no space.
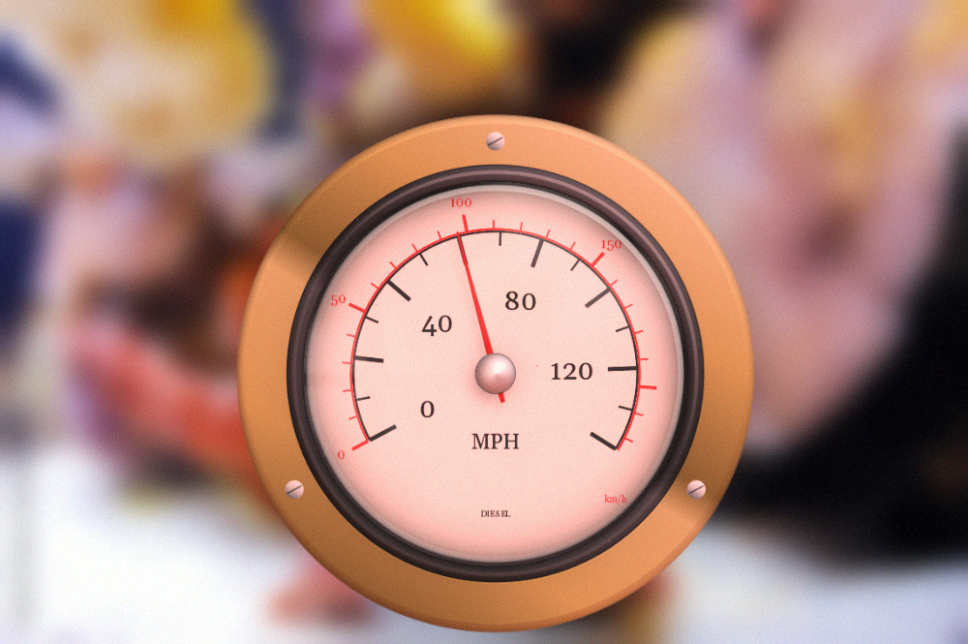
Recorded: 60,mph
